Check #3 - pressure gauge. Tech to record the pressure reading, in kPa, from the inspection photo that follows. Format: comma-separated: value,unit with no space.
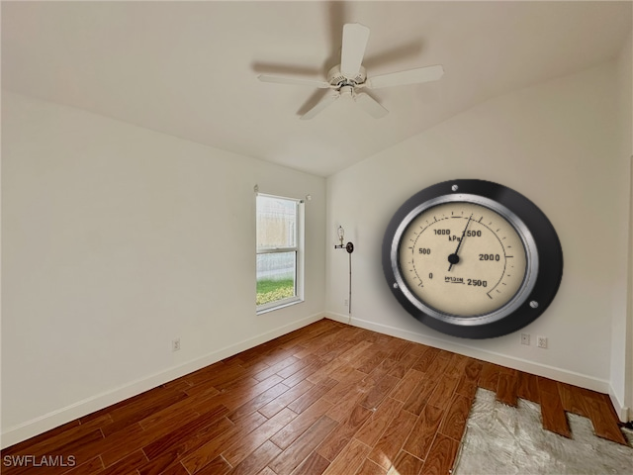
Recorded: 1400,kPa
